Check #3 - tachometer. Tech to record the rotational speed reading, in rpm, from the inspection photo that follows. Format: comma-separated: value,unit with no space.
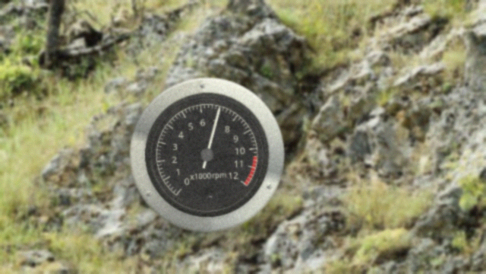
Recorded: 7000,rpm
